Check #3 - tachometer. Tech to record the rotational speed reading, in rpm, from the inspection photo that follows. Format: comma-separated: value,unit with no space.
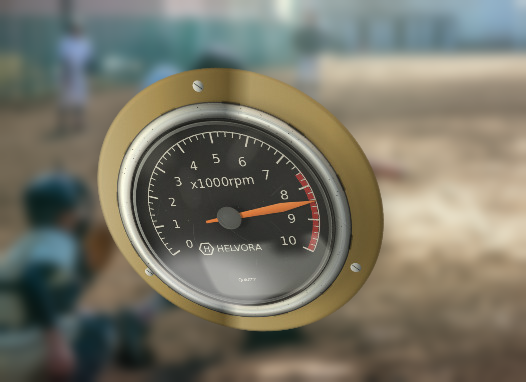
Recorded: 8400,rpm
